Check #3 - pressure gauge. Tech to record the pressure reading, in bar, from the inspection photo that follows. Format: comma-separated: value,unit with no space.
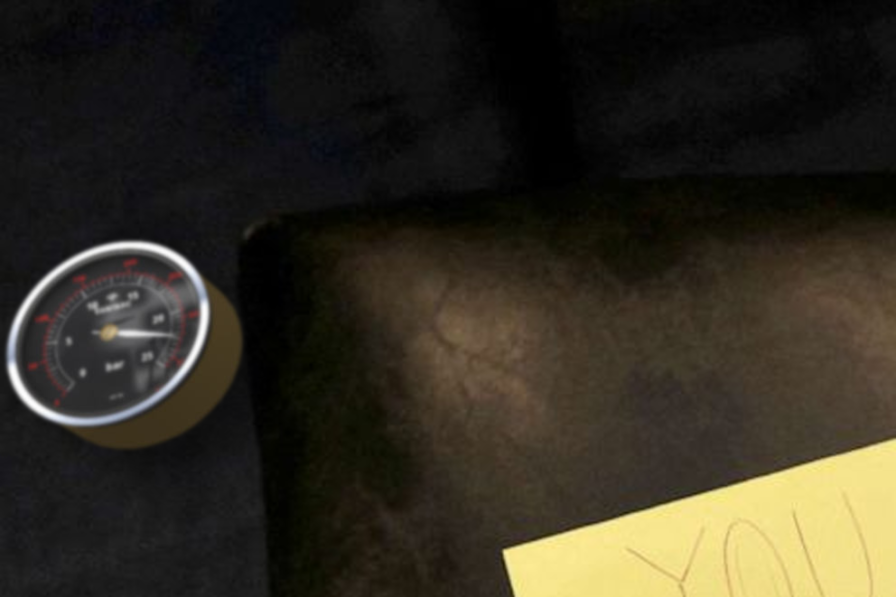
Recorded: 22.5,bar
